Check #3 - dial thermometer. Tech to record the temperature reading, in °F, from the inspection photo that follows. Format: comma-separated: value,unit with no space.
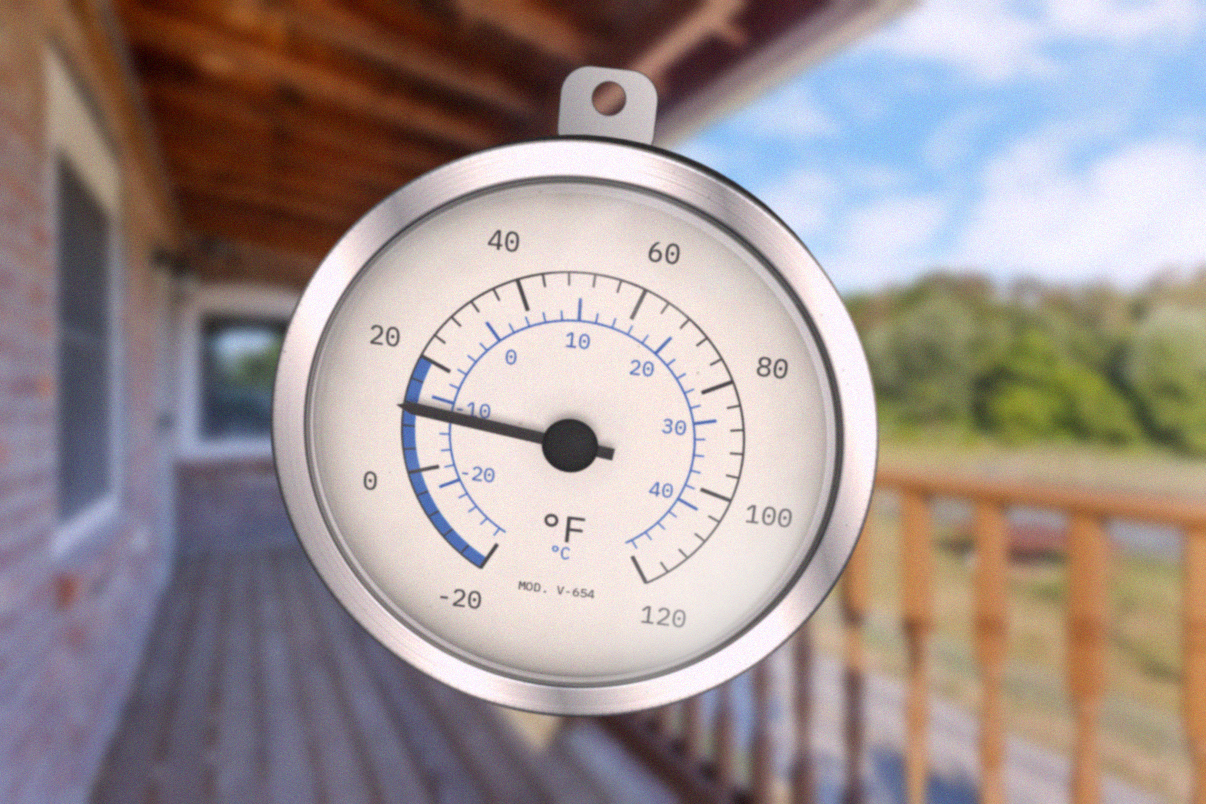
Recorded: 12,°F
